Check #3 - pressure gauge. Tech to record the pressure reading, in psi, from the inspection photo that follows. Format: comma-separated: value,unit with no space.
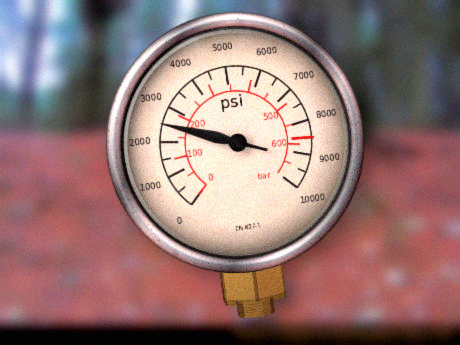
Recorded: 2500,psi
